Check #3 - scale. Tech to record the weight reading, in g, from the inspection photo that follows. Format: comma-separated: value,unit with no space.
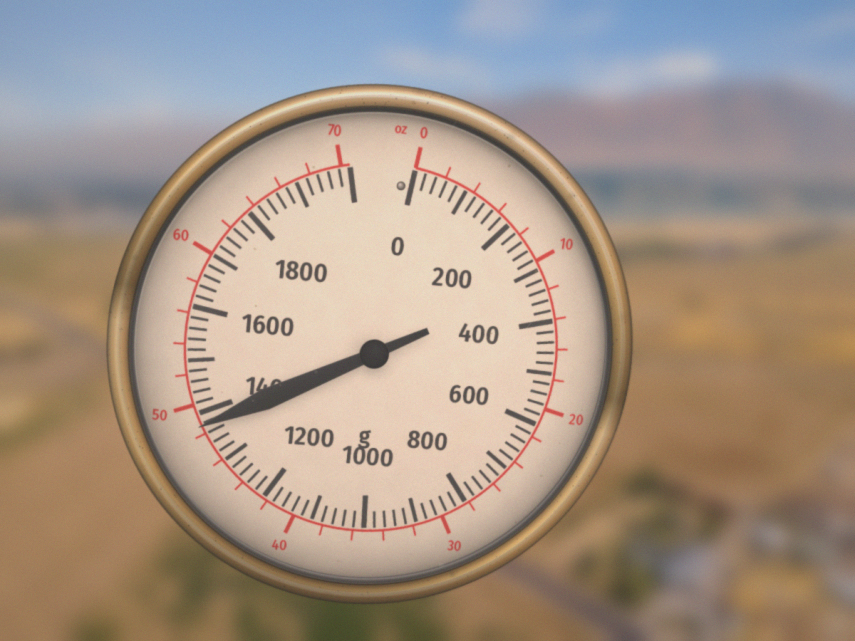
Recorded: 1380,g
